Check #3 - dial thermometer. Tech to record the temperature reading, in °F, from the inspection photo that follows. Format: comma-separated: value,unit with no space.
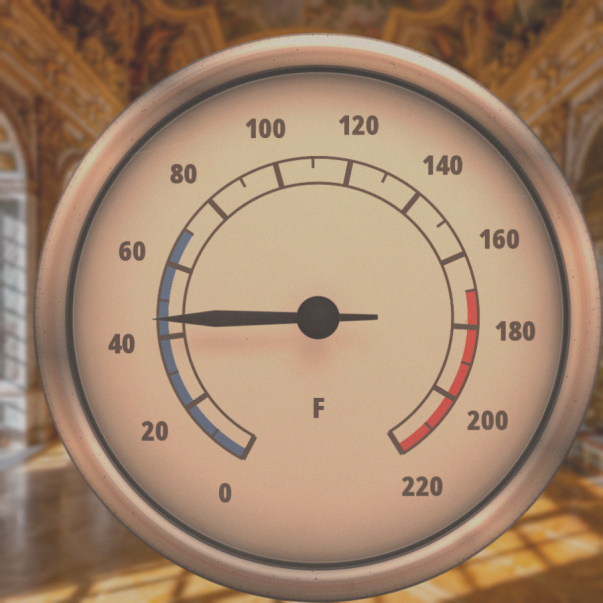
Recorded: 45,°F
